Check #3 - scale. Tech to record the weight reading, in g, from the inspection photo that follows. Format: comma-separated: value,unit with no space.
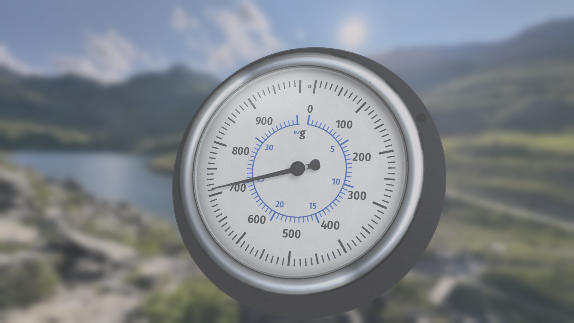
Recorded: 710,g
